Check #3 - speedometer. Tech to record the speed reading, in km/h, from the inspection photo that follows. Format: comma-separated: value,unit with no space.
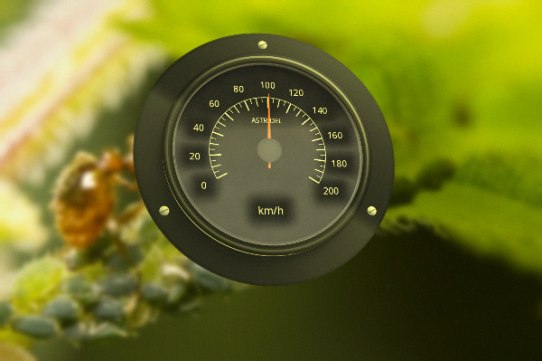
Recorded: 100,km/h
